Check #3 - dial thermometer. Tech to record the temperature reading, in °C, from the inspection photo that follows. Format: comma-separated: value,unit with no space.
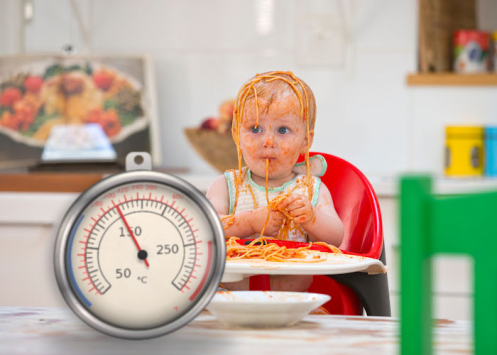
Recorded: 150,°C
